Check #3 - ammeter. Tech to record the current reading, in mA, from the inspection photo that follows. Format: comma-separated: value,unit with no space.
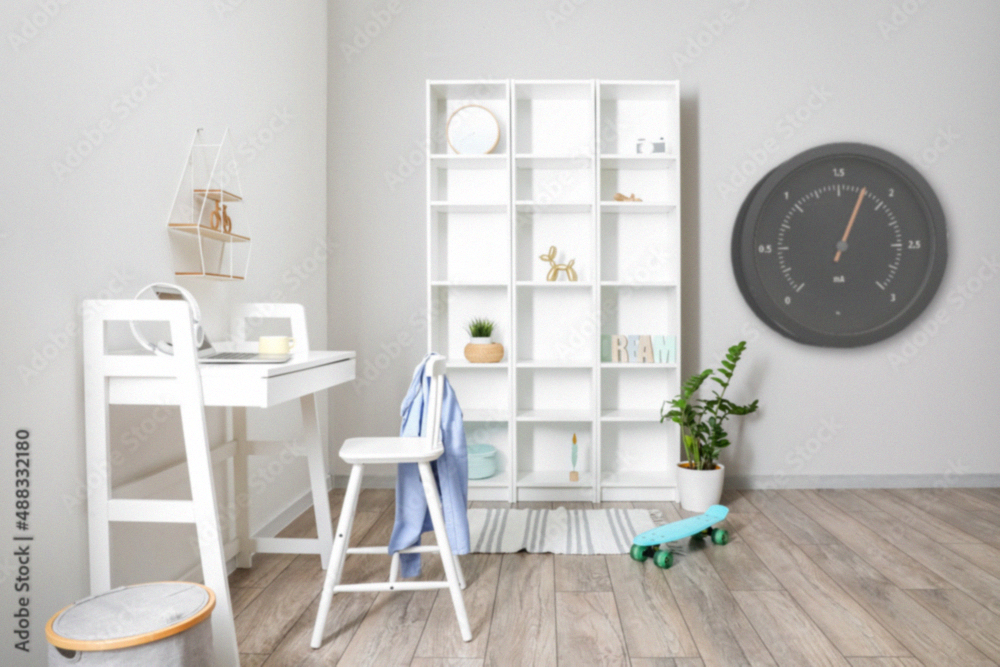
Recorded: 1.75,mA
